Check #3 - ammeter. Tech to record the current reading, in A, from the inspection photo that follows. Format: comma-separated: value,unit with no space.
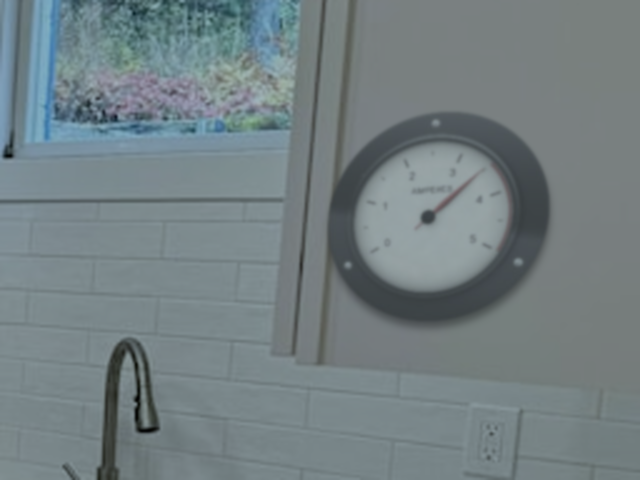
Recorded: 3.5,A
